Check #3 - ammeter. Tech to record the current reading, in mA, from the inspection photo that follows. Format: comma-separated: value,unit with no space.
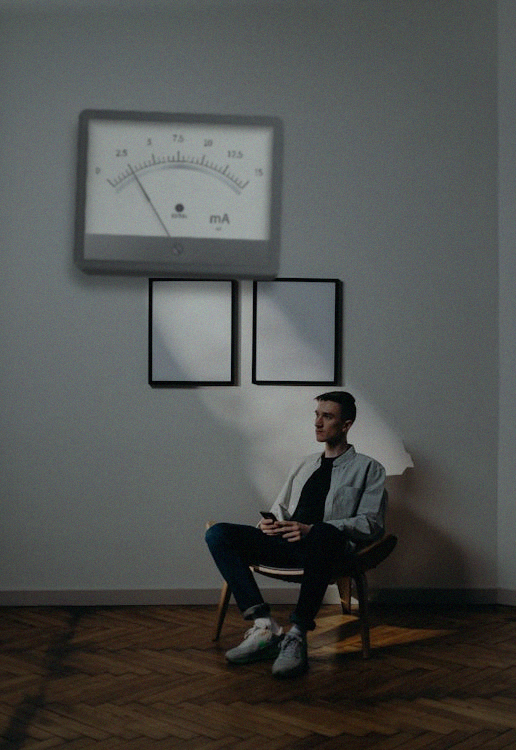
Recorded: 2.5,mA
